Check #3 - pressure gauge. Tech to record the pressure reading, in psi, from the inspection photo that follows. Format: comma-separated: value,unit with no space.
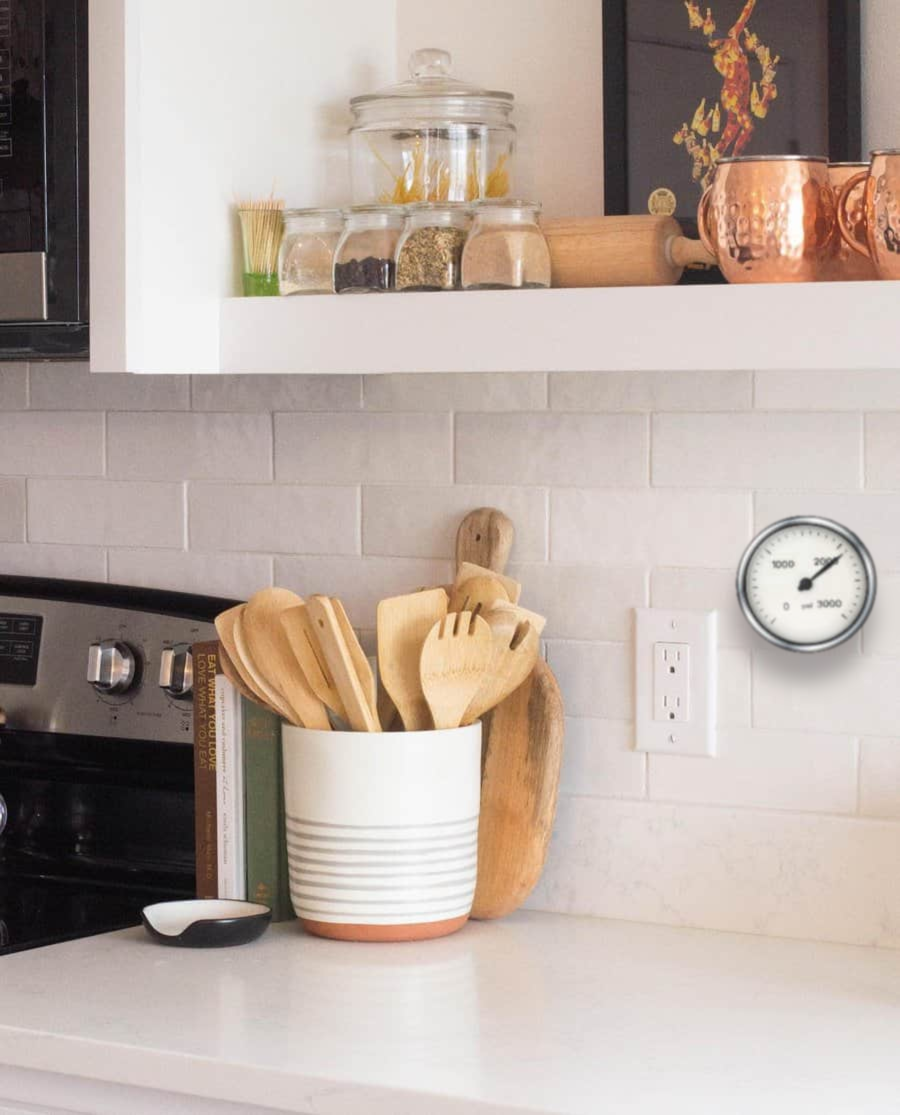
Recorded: 2100,psi
